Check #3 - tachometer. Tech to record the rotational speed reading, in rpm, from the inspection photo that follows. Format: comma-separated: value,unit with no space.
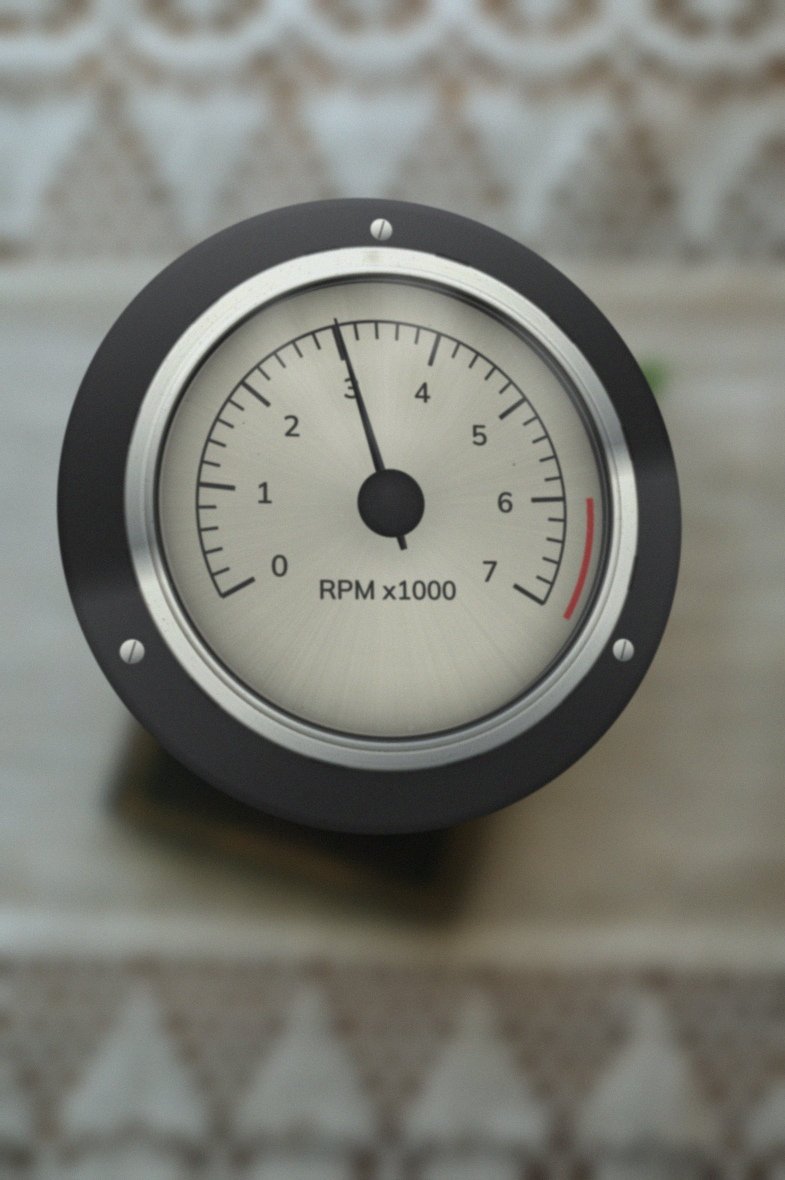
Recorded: 3000,rpm
